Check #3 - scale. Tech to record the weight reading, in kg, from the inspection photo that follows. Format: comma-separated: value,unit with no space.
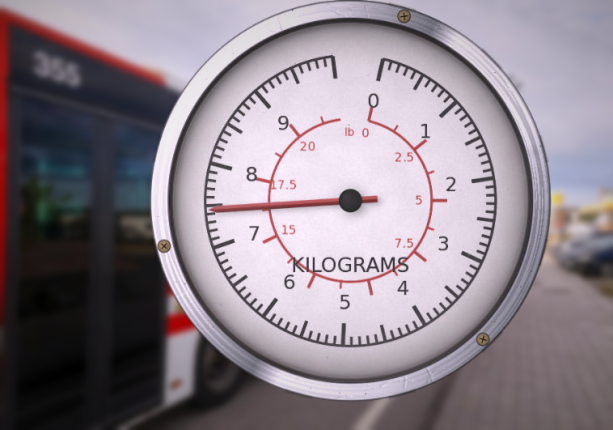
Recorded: 7.45,kg
